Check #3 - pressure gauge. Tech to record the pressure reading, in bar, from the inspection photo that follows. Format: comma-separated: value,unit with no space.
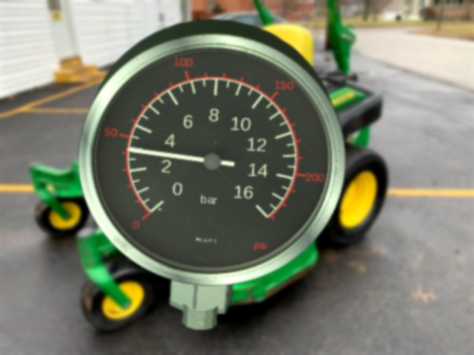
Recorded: 3,bar
